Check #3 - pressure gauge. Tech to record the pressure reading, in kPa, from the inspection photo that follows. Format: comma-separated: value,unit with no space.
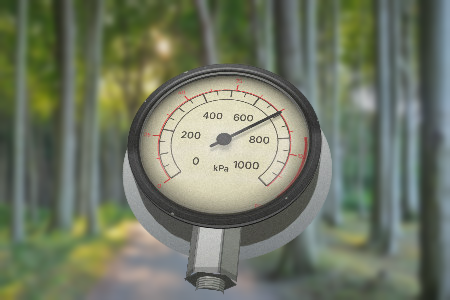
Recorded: 700,kPa
